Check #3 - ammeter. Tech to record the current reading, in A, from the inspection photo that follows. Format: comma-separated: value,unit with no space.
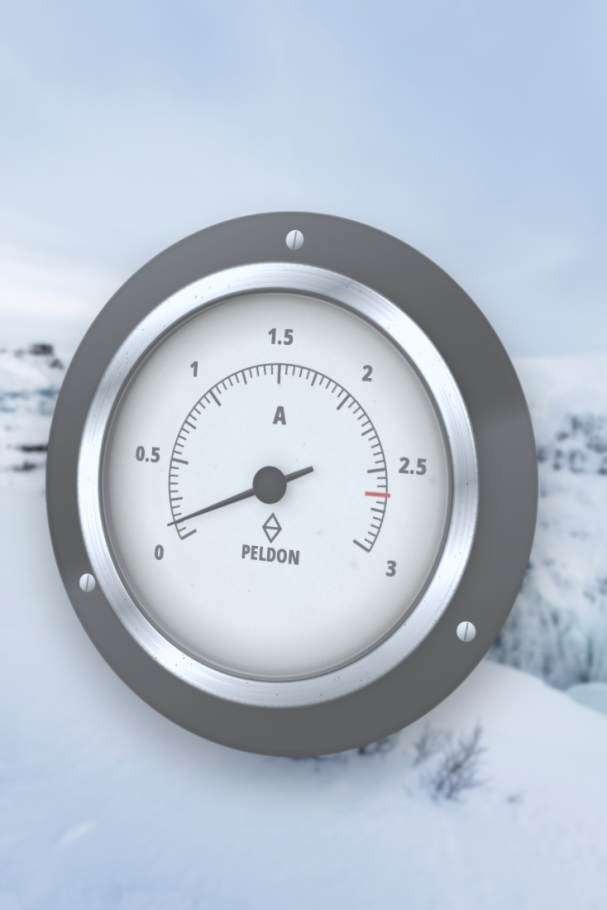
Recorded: 0.1,A
